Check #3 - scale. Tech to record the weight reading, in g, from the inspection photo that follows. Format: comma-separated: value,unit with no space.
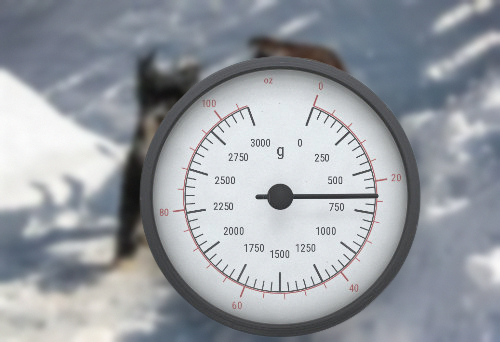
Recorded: 650,g
